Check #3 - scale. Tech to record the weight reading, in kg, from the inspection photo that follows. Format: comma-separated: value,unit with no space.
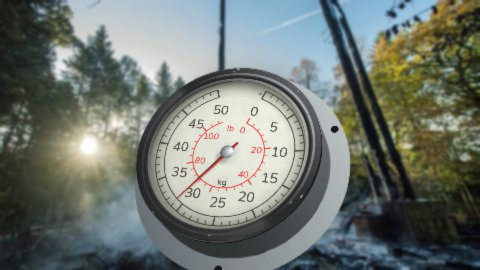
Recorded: 31,kg
